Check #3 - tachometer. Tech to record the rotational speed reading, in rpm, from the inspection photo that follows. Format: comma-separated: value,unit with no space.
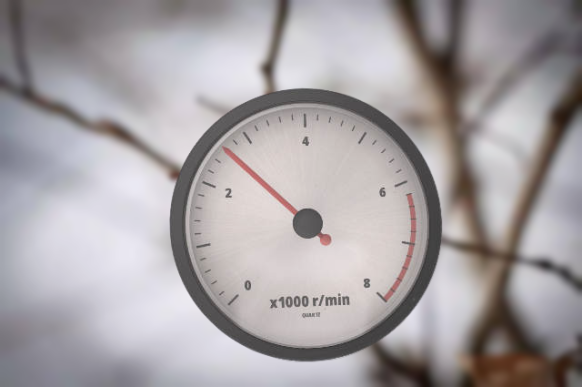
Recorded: 2600,rpm
